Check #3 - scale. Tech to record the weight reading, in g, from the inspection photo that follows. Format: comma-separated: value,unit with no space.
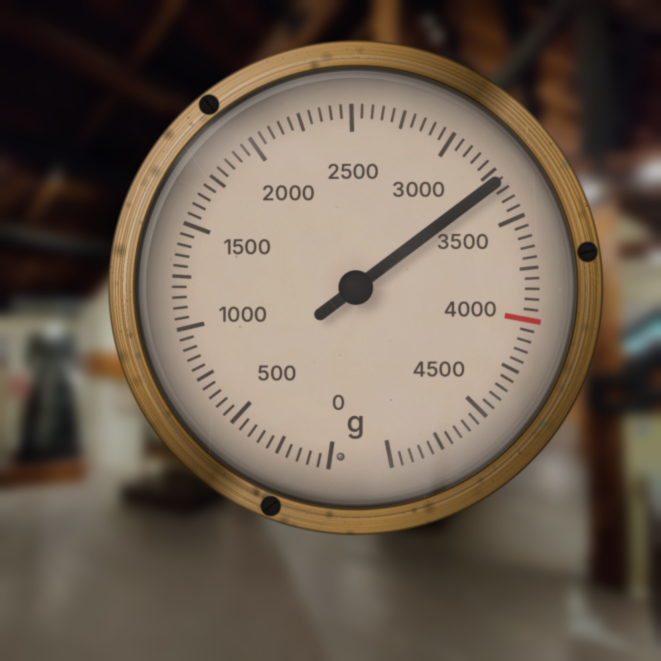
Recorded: 3300,g
